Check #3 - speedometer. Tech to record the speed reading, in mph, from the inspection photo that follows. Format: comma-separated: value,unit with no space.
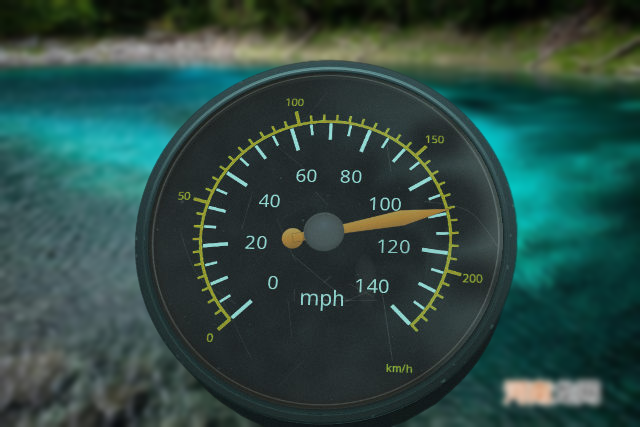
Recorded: 110,mph
